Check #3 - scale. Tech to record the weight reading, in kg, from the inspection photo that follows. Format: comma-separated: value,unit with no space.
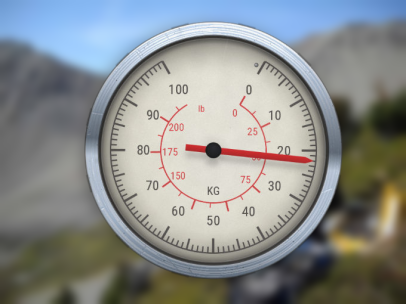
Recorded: 22,kg
